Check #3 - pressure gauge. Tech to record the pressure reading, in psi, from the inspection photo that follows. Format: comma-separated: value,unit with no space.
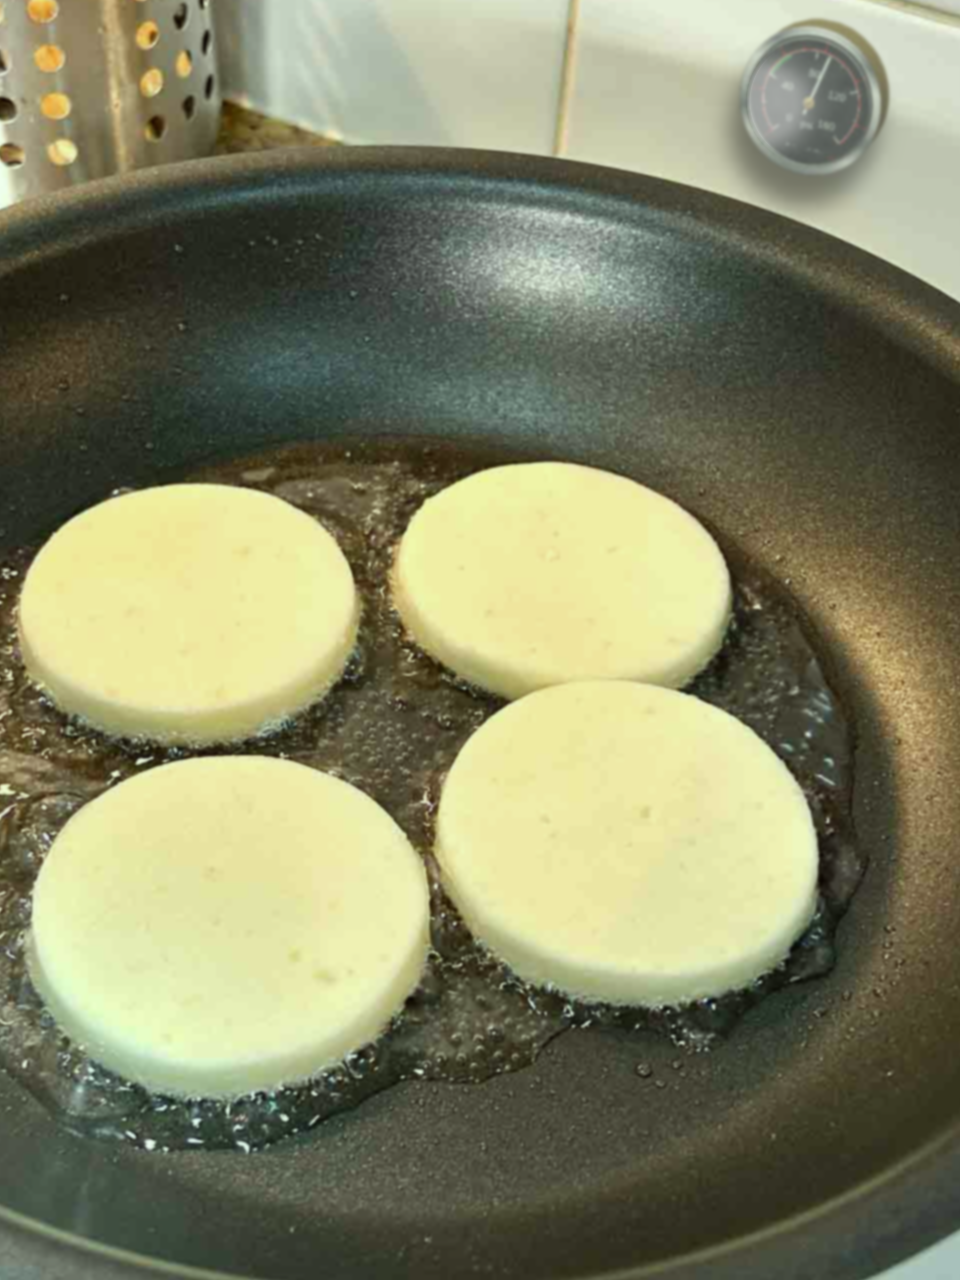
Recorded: 90,psi
